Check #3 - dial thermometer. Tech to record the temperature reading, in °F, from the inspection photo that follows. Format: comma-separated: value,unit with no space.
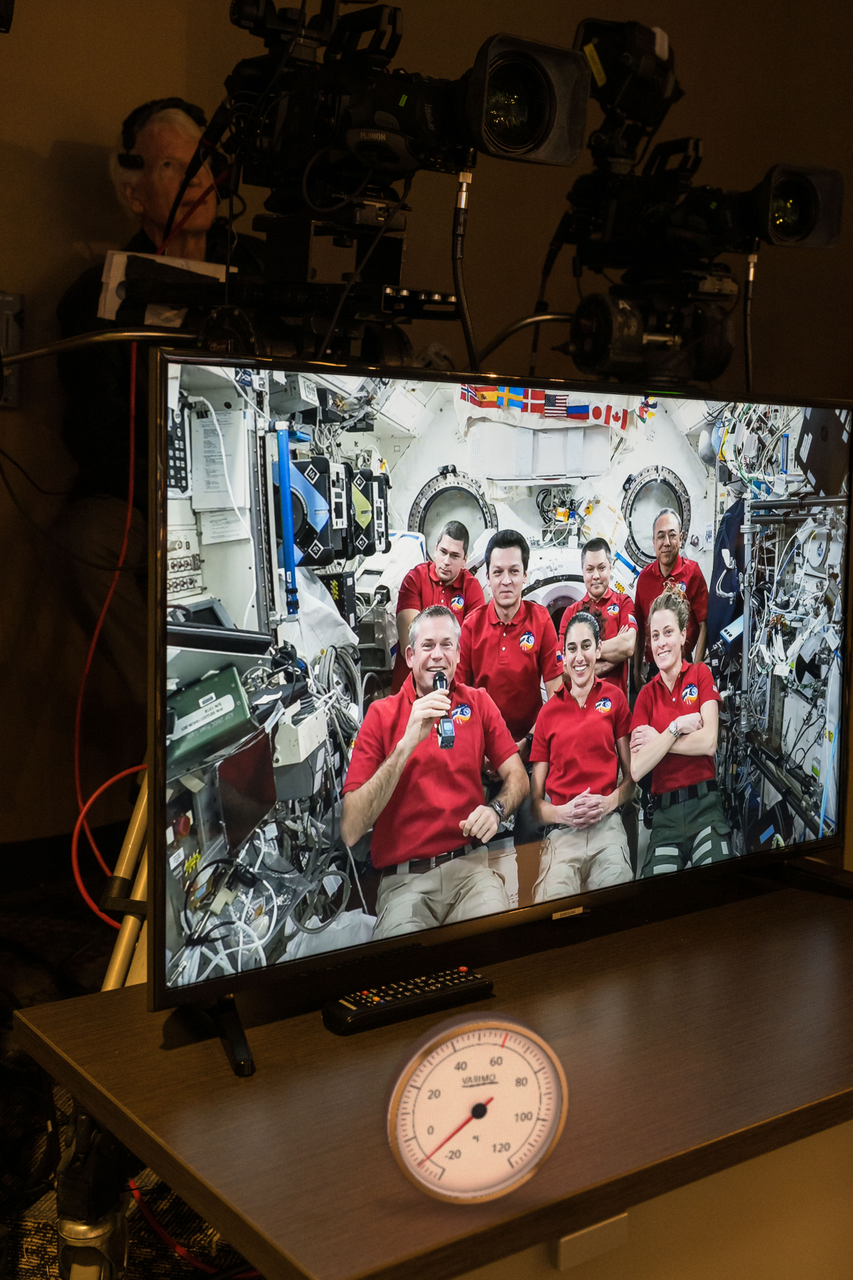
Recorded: -10,°F
